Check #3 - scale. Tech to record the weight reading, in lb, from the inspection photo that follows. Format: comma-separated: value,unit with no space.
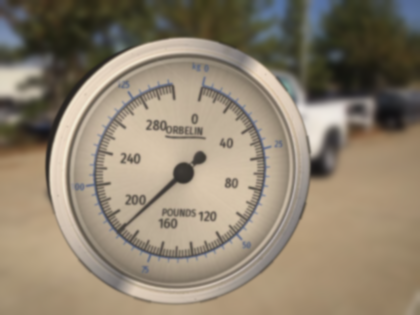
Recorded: 190,lb
